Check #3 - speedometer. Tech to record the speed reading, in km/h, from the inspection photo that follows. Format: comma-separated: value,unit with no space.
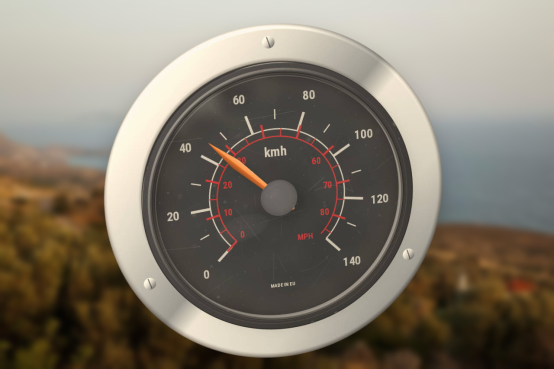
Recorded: 45,km/h
